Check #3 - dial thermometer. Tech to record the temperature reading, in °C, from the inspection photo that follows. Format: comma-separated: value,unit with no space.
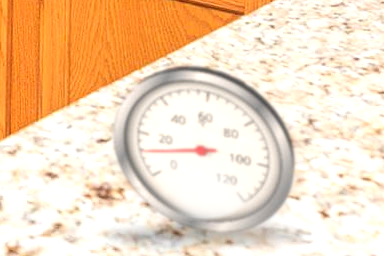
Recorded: 12,°C
